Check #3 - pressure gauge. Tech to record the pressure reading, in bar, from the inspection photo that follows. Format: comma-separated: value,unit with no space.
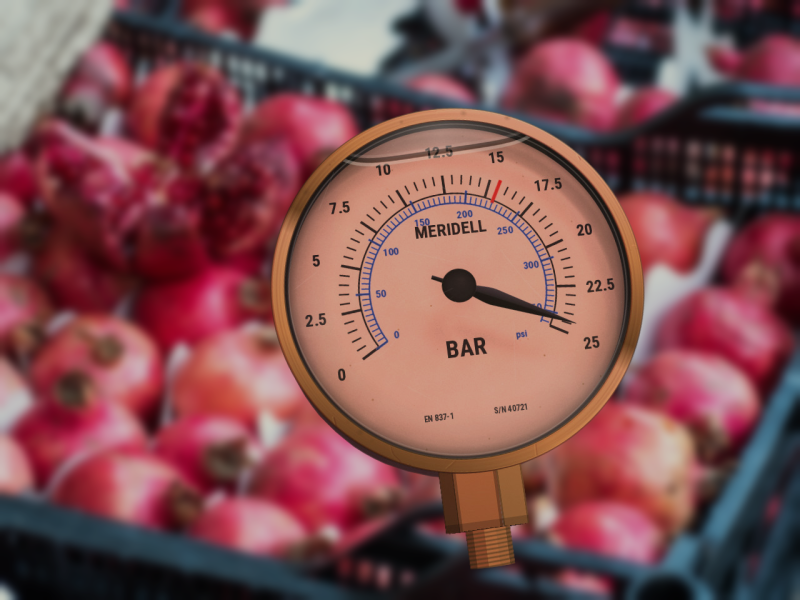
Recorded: 24.5,bar
